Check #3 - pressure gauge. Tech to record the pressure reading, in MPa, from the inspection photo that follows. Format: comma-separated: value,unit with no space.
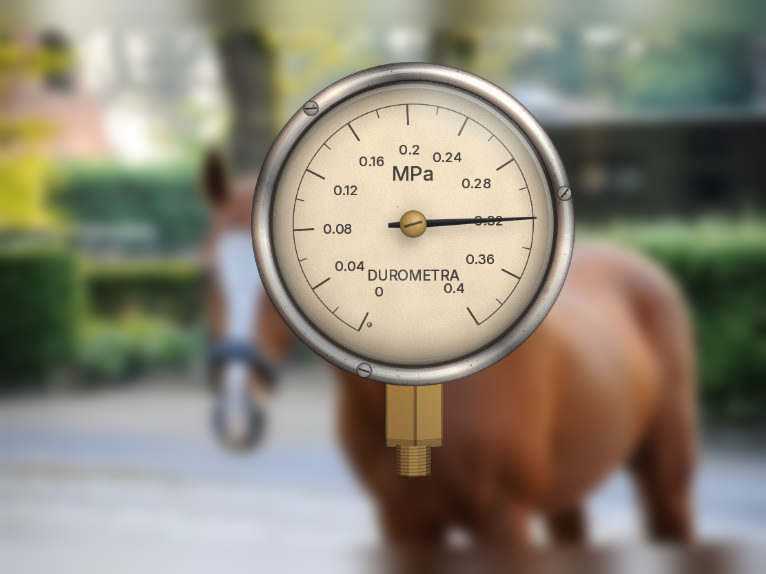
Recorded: 0.32,MPa
